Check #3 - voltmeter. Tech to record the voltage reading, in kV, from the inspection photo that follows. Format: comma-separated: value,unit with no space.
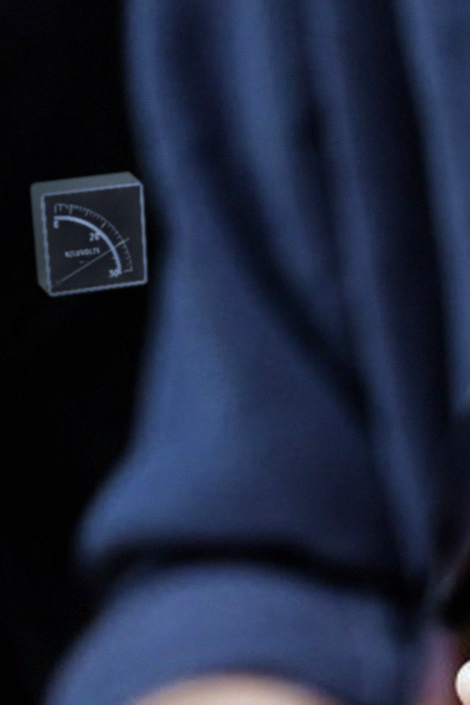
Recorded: 25,kV
